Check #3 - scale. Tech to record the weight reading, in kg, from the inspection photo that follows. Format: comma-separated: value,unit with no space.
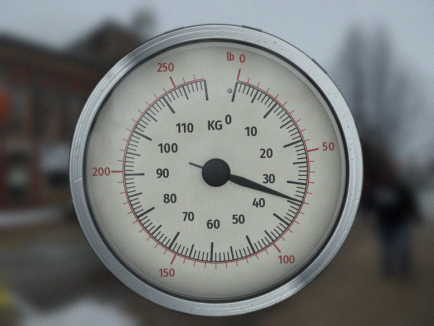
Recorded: 34,kg
